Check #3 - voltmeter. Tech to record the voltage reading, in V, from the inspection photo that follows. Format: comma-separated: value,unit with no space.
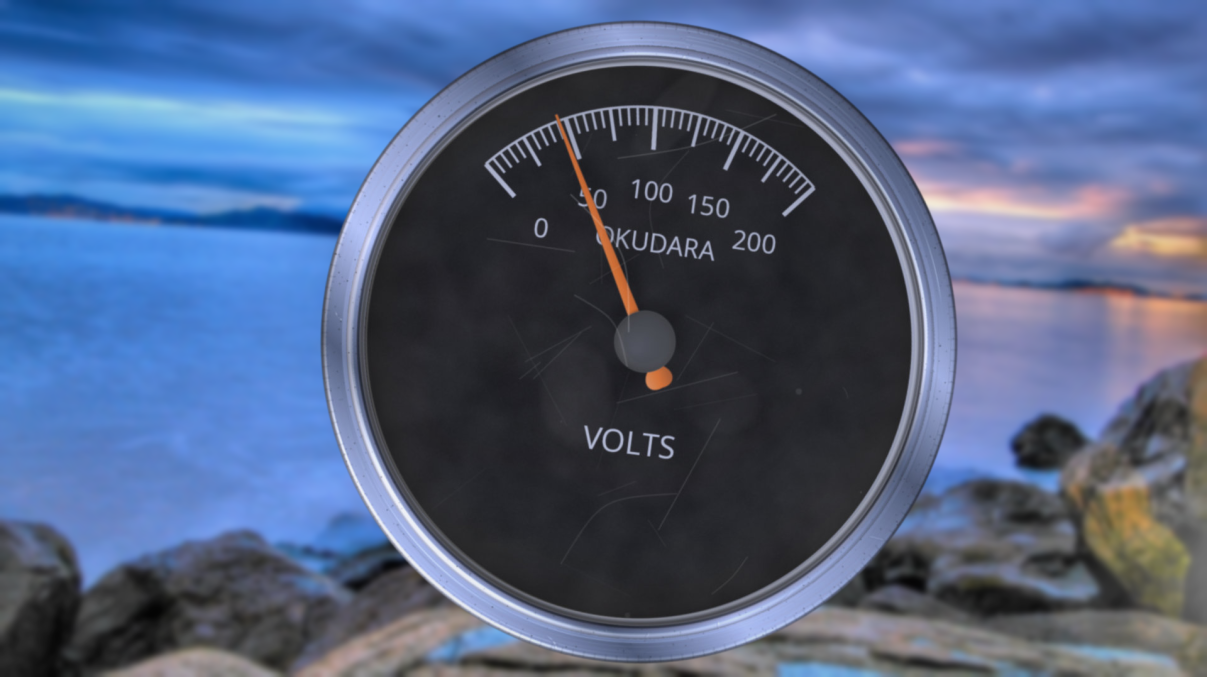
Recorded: 45,V
